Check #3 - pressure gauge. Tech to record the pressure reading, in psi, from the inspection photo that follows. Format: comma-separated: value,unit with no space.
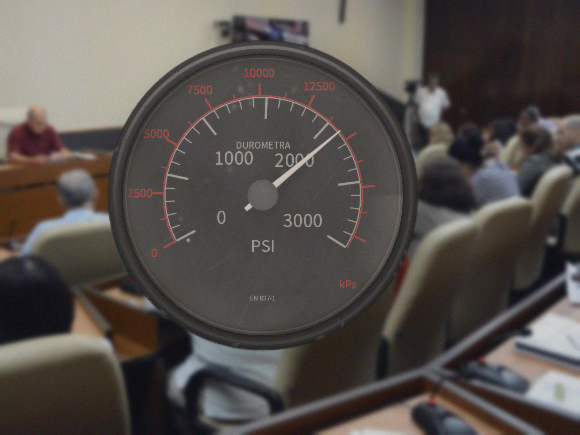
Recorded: 2100,psi
